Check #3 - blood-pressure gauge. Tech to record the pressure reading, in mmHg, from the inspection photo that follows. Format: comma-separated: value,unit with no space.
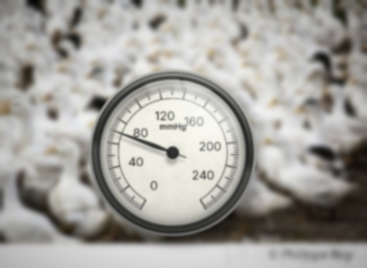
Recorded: 70,mmHg
